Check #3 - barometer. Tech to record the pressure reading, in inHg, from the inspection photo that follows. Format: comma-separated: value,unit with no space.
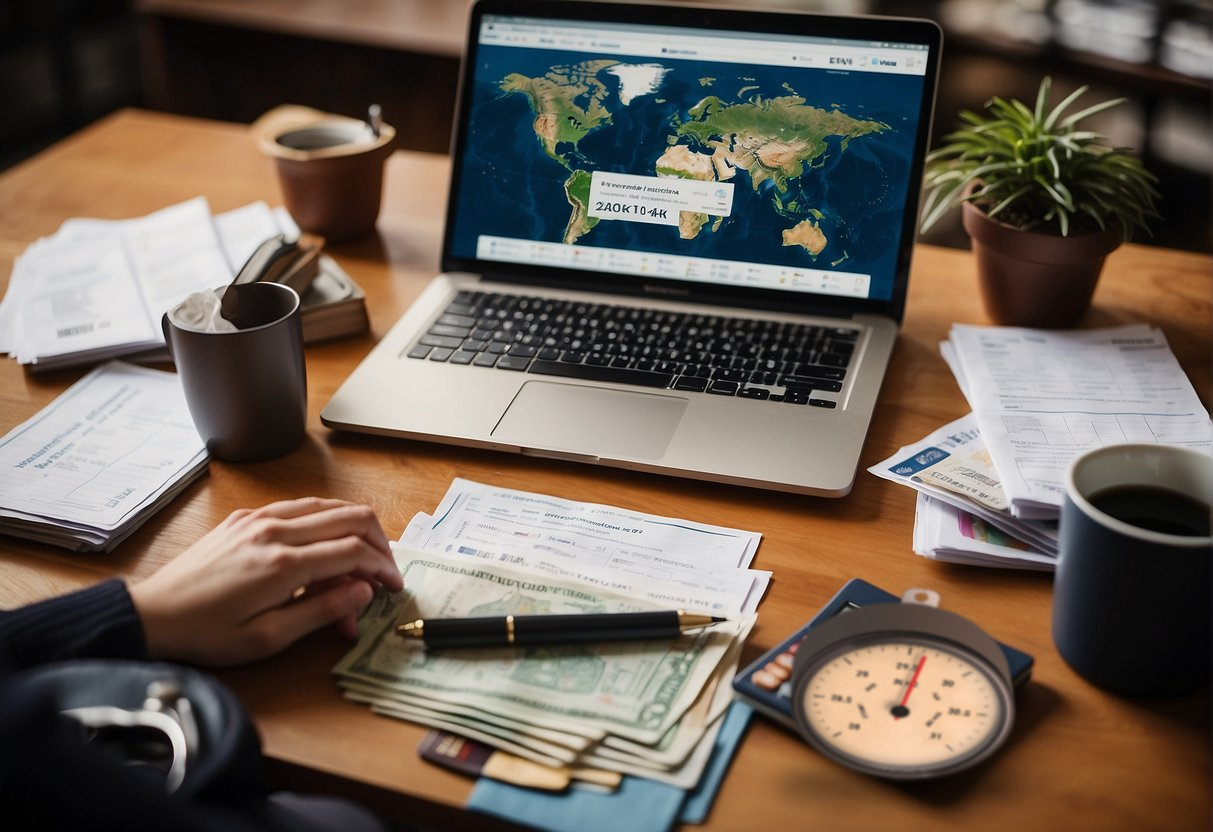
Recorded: 29.6,inHg
